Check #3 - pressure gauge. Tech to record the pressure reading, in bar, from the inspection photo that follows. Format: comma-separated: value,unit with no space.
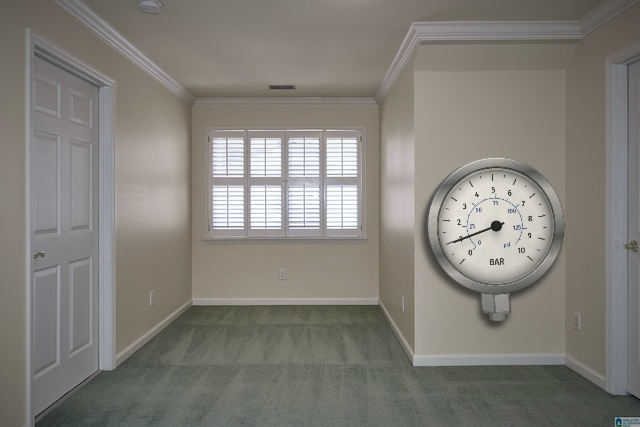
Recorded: 1,bar
